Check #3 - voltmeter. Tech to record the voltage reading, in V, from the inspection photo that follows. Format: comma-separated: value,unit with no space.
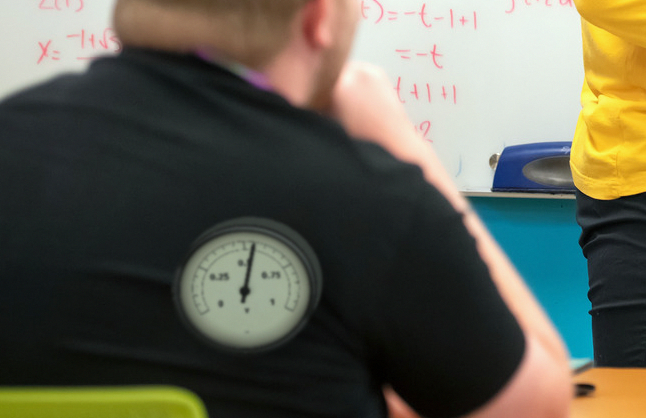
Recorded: 0.55,V
